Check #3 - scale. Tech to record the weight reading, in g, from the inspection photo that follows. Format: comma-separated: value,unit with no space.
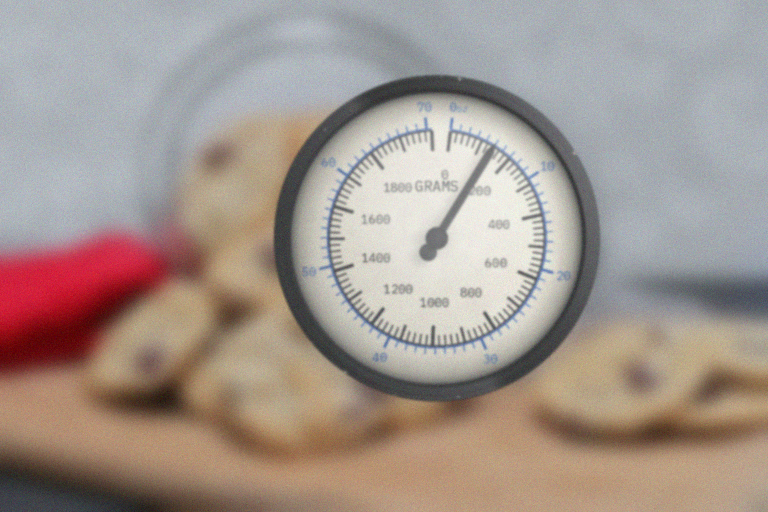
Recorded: 140,g
